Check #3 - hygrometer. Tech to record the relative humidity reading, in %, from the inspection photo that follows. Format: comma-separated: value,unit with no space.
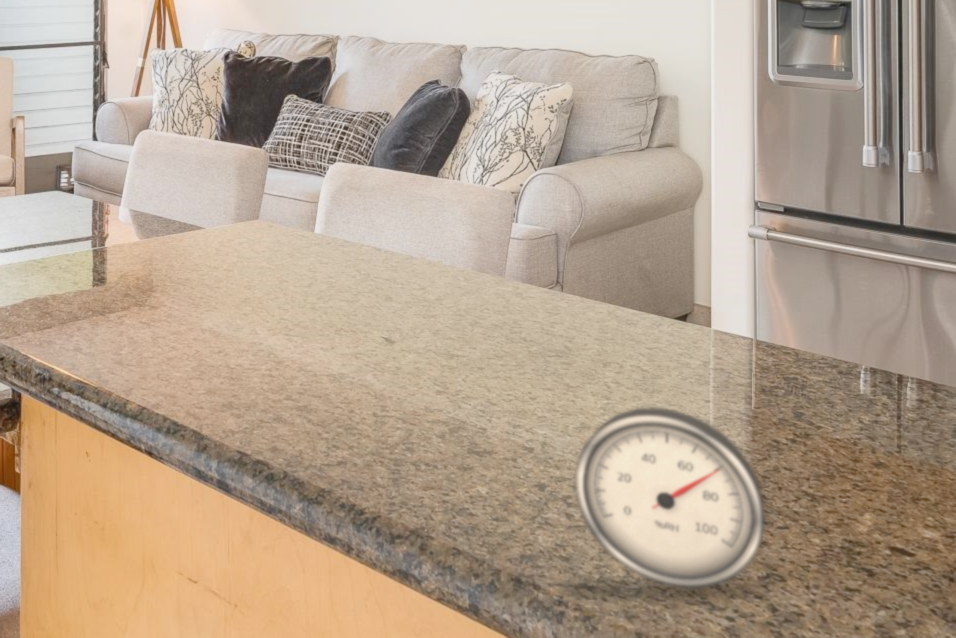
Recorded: 70,%
